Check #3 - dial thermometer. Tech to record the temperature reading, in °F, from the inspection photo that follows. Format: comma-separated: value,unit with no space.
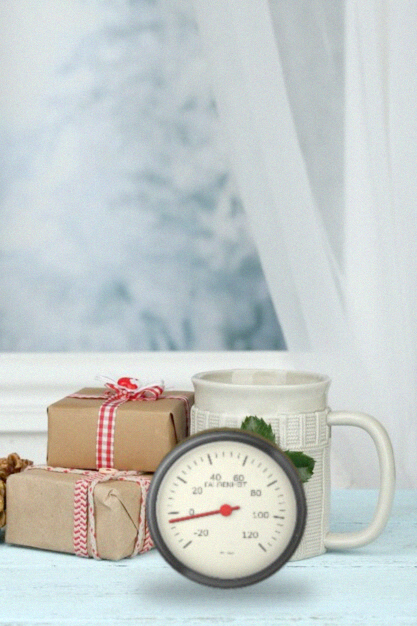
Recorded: -4,°F
